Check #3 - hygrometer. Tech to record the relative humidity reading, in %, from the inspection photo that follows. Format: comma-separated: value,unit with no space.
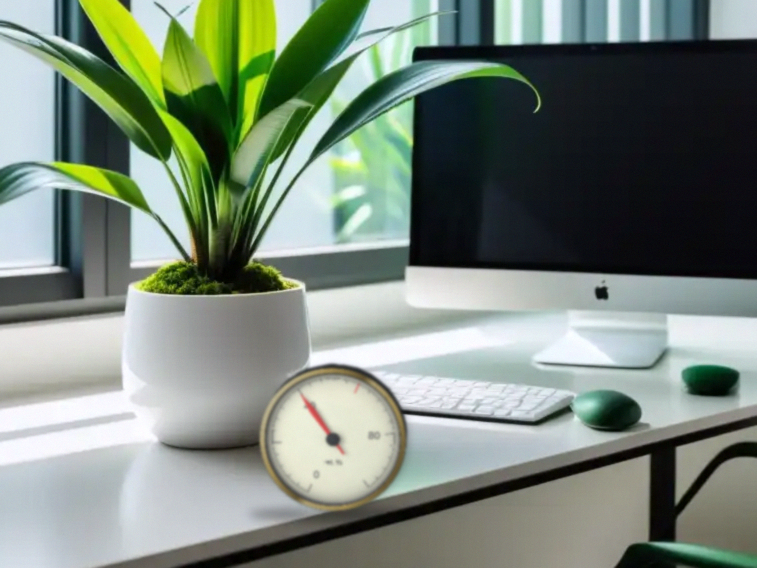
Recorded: 40,%
